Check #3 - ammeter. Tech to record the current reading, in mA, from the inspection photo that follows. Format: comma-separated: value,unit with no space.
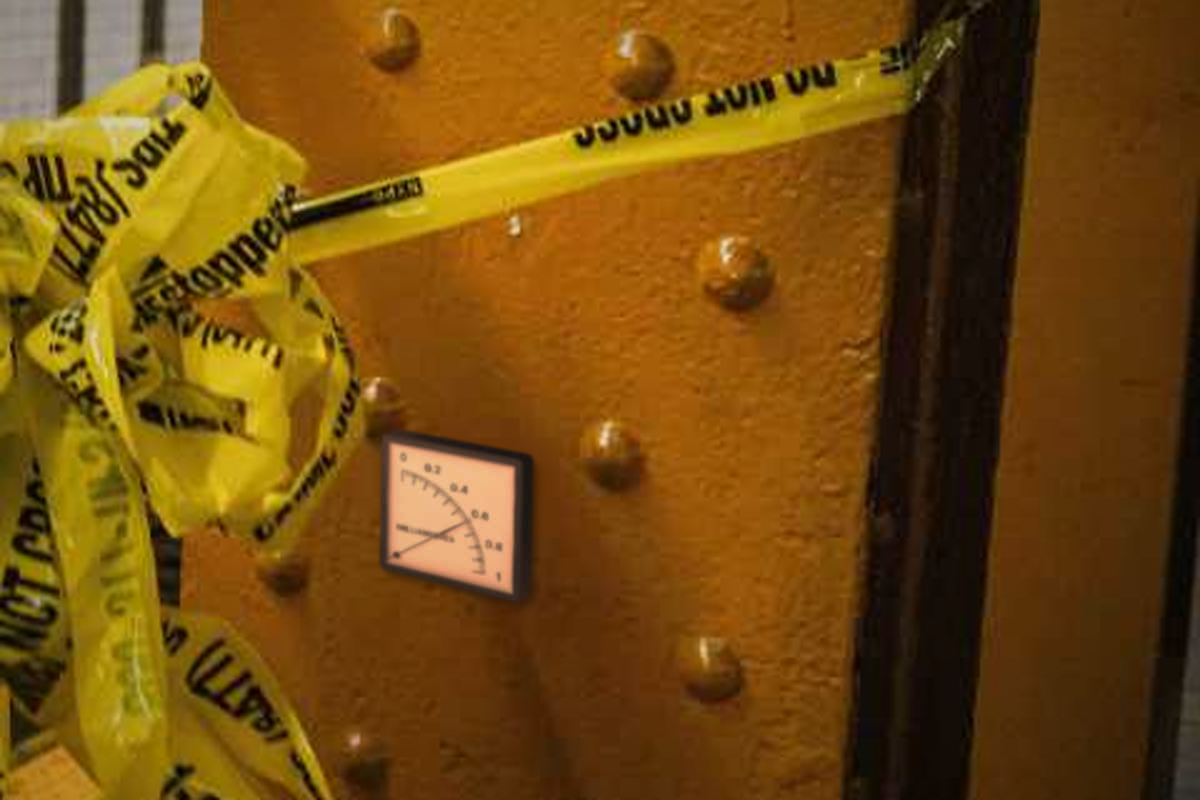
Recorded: 0.6,mA
